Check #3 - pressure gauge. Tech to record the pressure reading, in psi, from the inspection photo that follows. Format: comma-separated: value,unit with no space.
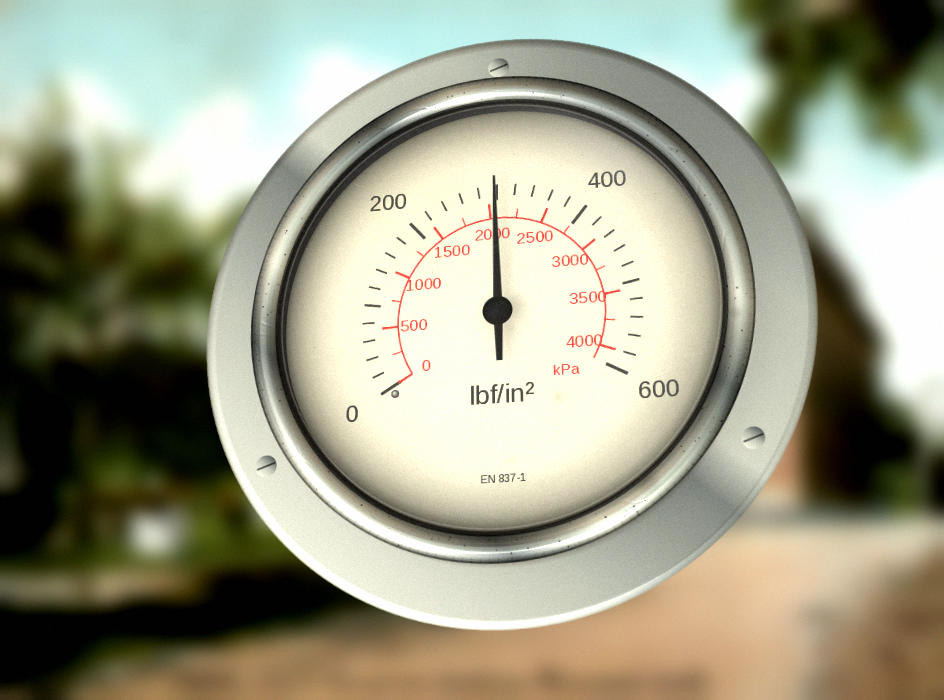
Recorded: 300,psi
